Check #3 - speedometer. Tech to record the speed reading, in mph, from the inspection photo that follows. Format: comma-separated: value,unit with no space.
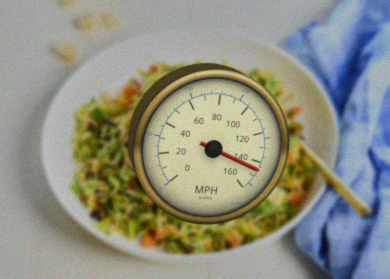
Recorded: 145,mph
